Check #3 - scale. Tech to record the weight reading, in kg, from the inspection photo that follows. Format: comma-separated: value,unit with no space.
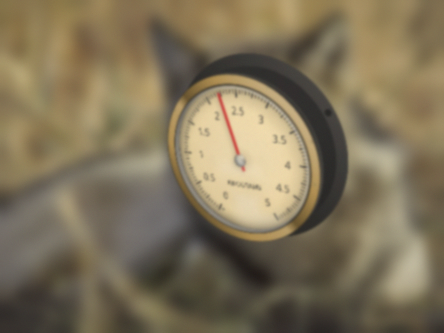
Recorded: 2.25,kg
